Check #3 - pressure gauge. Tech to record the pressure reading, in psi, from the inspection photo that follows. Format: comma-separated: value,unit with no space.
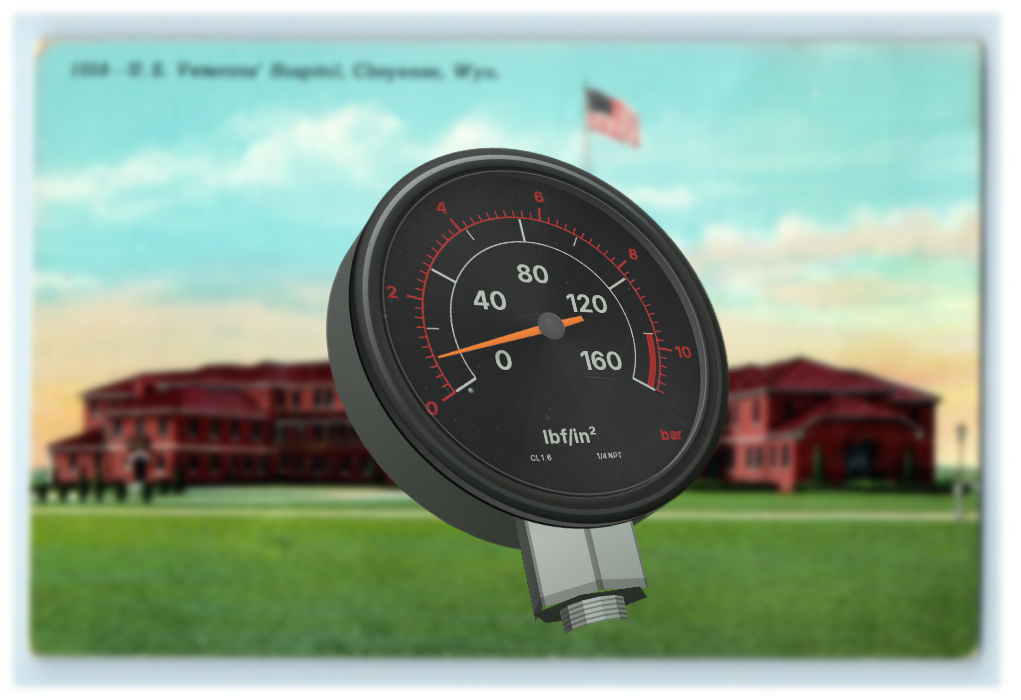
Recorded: 10,psi
